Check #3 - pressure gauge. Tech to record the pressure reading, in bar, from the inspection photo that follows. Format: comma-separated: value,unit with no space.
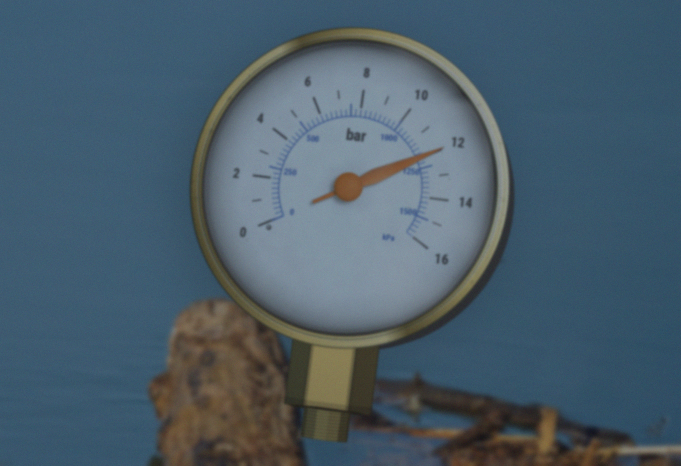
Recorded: 12,bar
